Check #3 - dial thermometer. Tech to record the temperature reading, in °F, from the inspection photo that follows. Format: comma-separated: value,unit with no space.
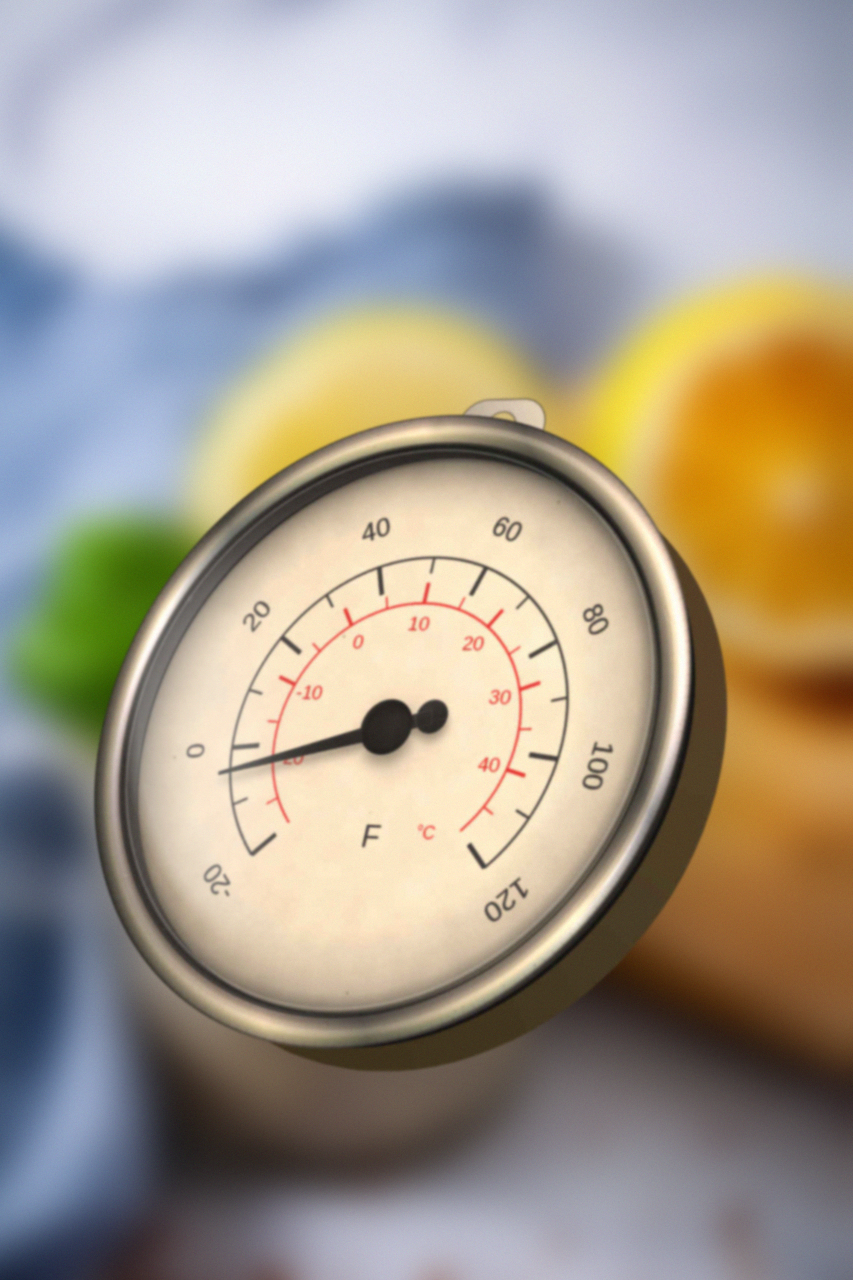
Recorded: -5,°F
